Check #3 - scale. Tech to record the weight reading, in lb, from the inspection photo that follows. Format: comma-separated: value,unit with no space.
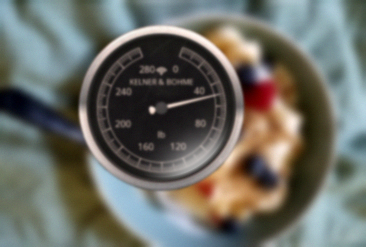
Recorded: 50,lb
